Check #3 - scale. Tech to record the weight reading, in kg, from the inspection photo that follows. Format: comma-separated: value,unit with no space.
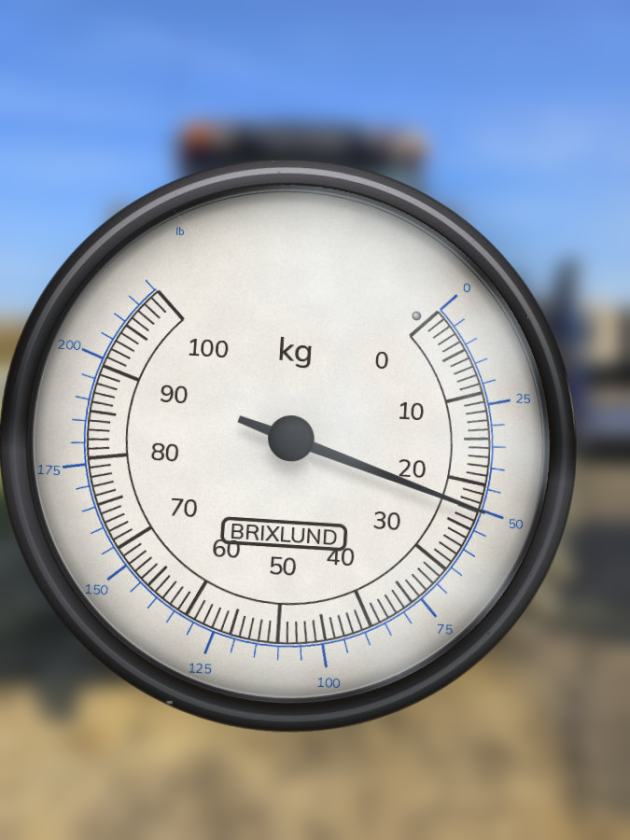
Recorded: 23,kg
